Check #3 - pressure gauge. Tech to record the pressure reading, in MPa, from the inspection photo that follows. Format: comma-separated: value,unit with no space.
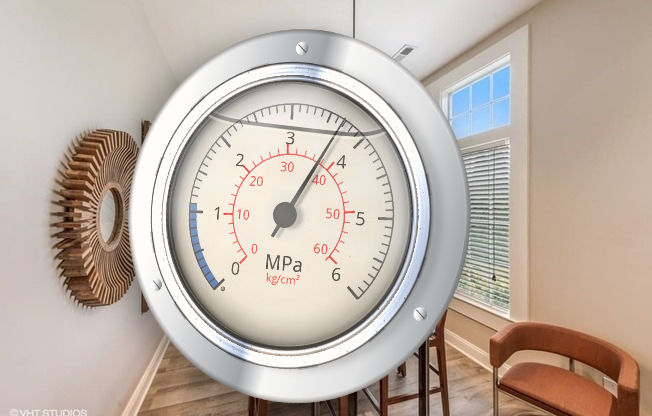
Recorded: 3.7,MPa
